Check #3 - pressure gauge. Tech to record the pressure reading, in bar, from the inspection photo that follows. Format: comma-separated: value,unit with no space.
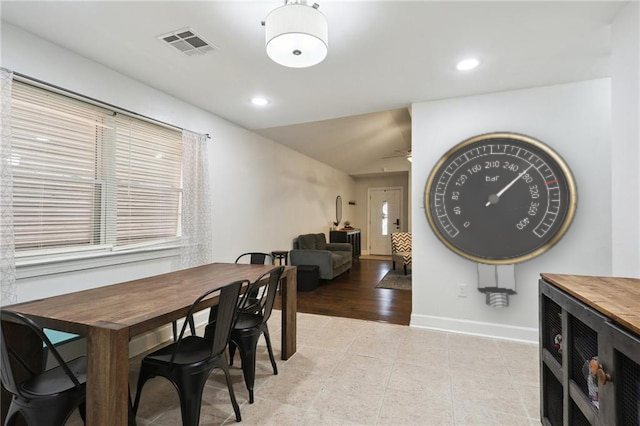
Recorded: 270,bar
